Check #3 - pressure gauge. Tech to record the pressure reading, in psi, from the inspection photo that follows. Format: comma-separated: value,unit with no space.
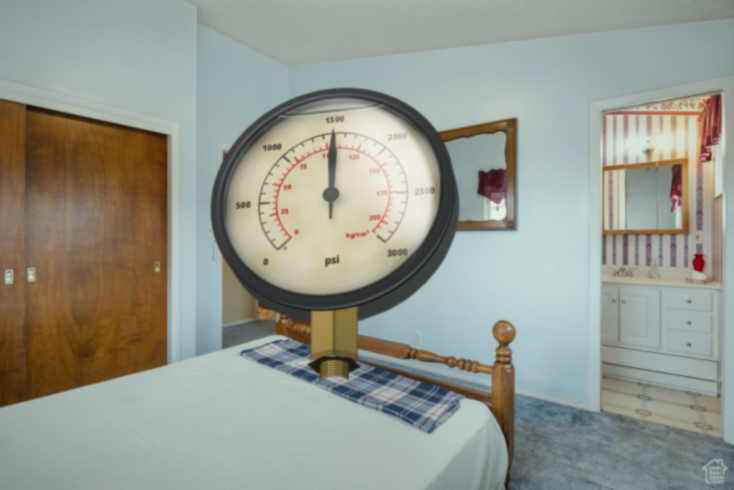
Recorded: 1500,psi
